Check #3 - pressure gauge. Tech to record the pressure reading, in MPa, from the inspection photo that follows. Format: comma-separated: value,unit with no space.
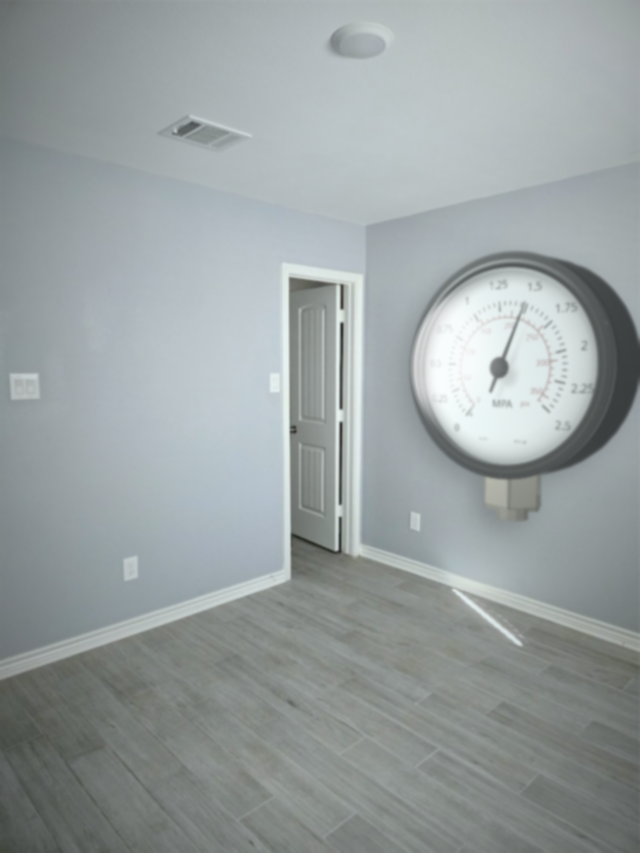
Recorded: 1.5,MPa
